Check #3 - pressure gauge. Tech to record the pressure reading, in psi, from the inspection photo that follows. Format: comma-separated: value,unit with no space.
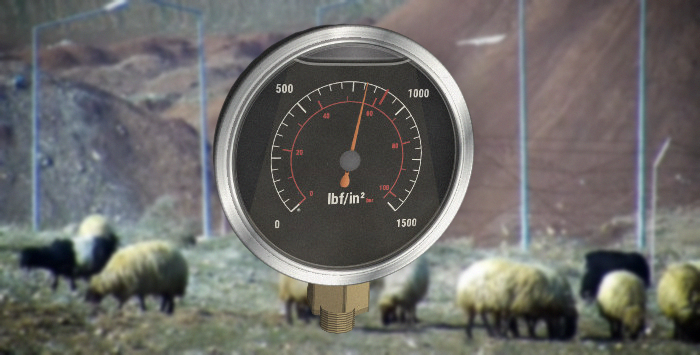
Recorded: 800,psi
